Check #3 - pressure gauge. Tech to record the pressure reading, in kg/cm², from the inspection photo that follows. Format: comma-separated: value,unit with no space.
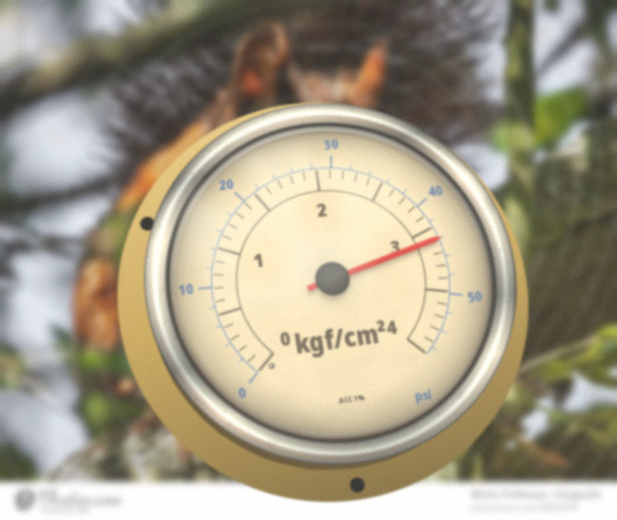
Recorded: 3.1,kg/cm²
